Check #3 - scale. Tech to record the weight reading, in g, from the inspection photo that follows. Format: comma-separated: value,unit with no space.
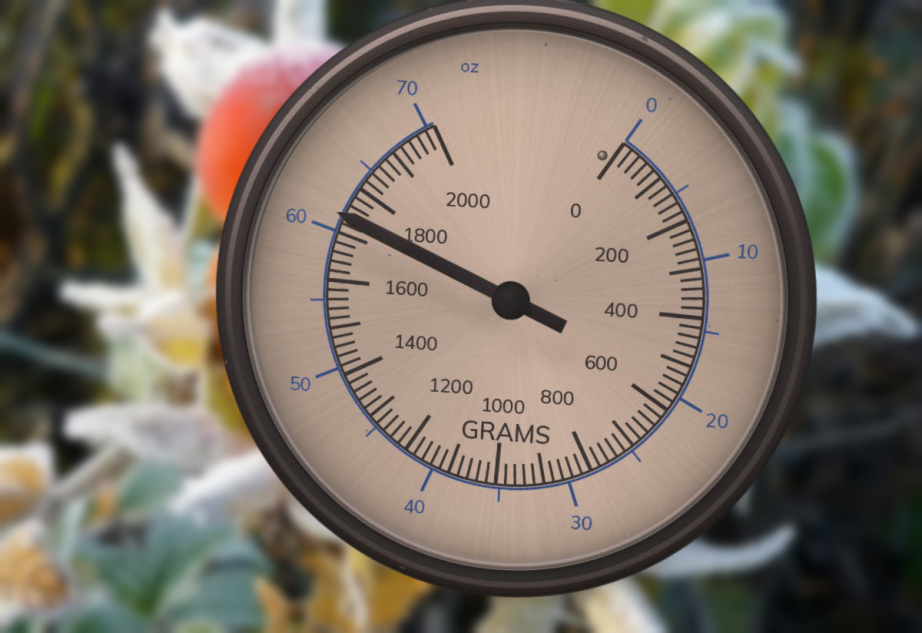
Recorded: 1740,g
